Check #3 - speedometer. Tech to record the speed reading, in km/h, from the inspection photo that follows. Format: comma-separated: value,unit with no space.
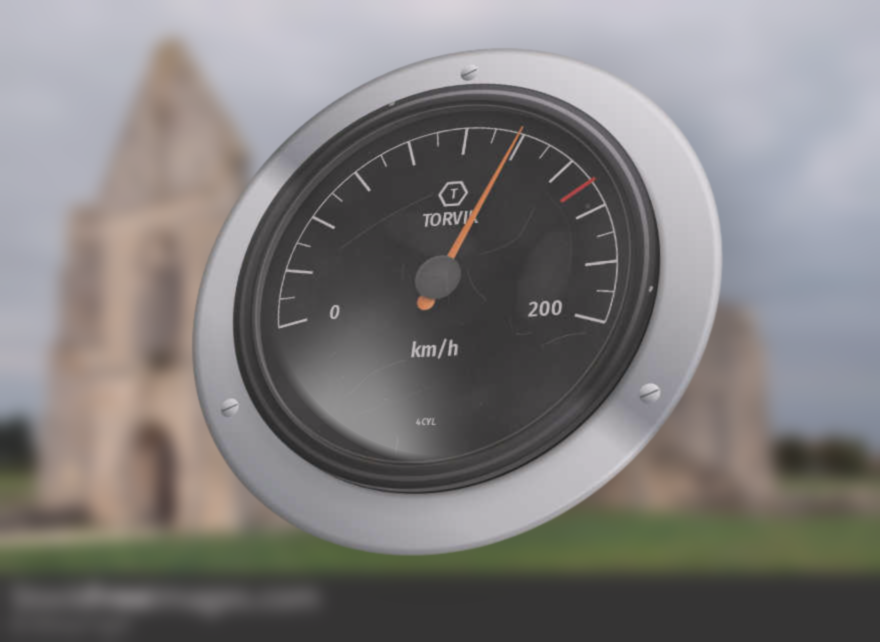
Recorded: 120,km/h
